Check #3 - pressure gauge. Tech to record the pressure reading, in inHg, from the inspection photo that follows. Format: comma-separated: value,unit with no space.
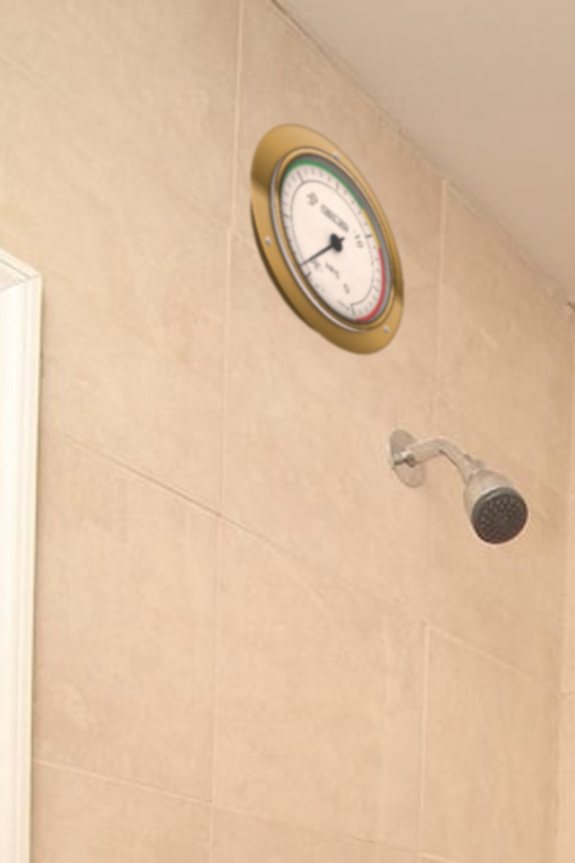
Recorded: -29,inHg
